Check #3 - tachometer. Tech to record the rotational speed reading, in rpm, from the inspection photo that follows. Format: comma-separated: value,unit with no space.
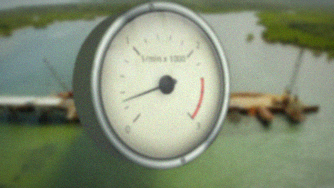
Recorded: 300,rpm
